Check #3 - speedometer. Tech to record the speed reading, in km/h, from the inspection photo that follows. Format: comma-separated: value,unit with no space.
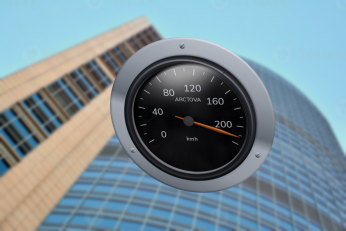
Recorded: 210,km/h
